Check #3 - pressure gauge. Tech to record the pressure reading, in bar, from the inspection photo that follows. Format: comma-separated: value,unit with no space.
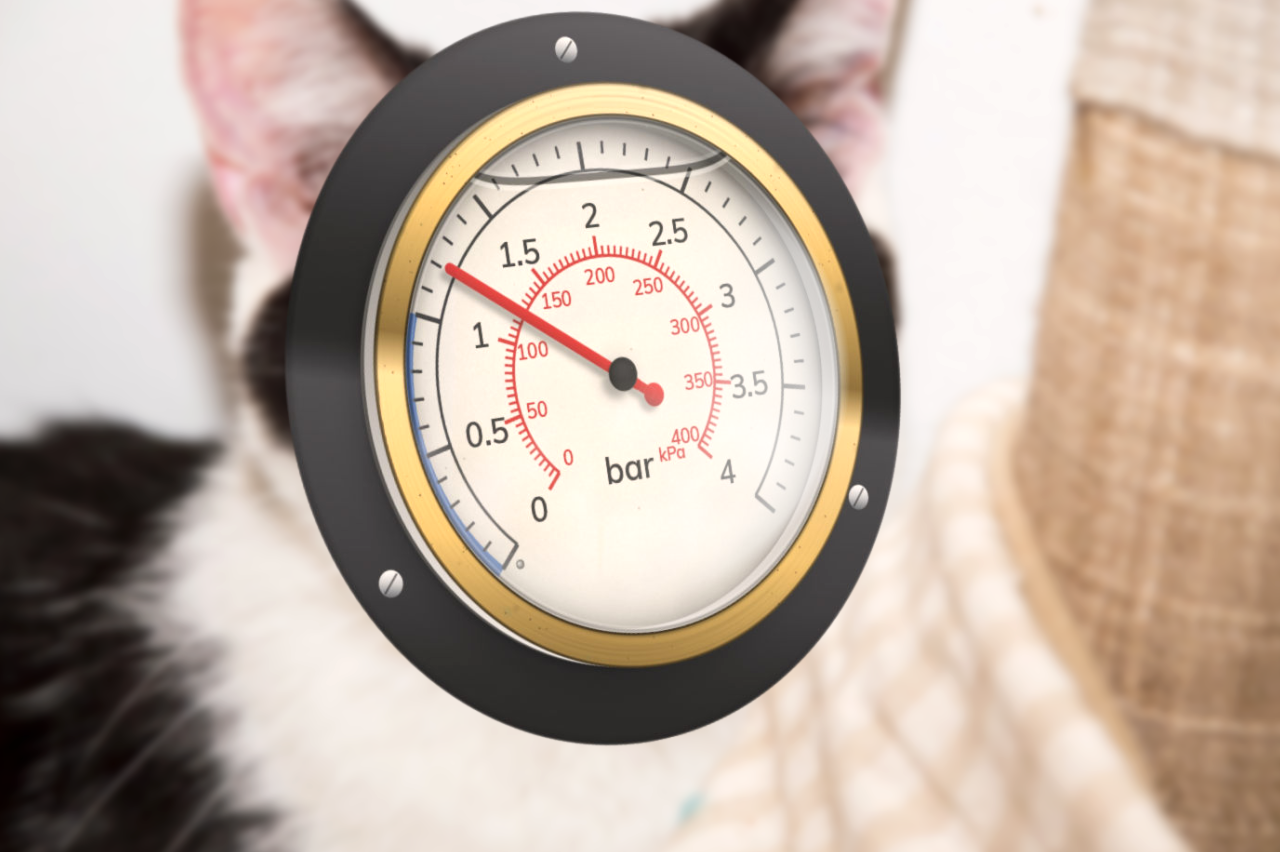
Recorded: 1.2,bar
